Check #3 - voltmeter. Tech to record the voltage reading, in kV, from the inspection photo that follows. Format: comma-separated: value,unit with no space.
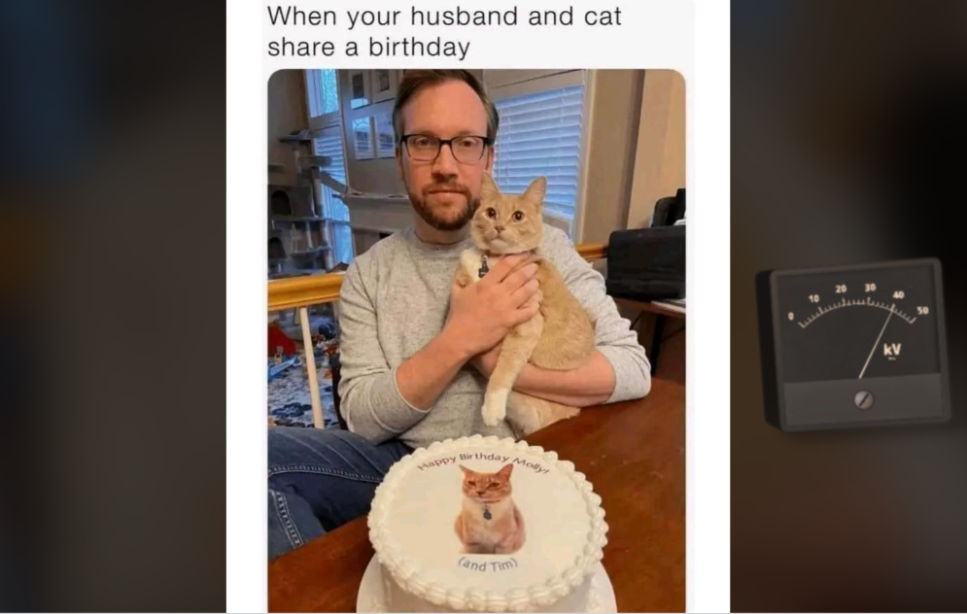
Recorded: 40,kV
